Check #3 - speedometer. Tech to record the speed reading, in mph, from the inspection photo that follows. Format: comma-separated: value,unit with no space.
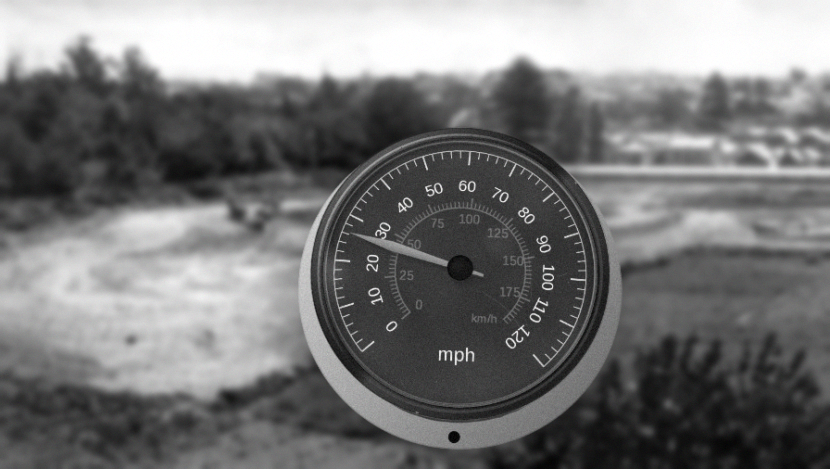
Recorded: 26,mph
